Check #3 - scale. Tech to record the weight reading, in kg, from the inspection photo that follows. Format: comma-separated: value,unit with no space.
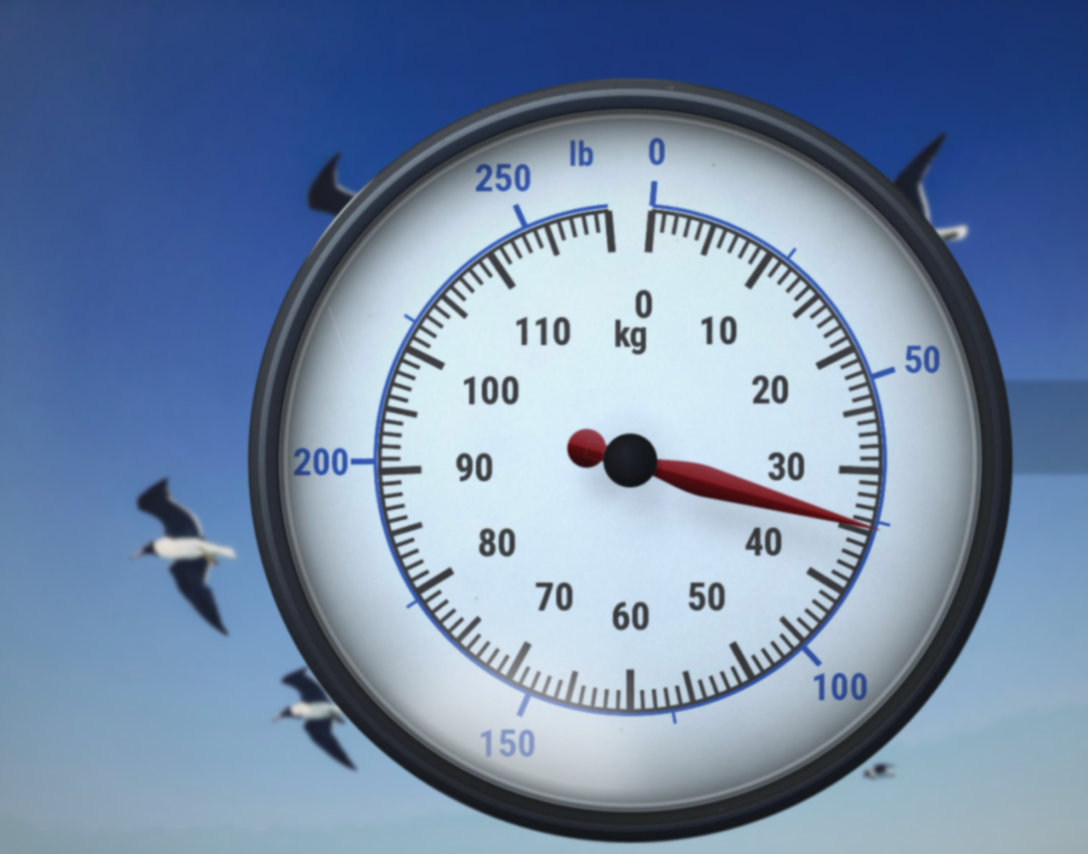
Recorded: 34.5,kg
